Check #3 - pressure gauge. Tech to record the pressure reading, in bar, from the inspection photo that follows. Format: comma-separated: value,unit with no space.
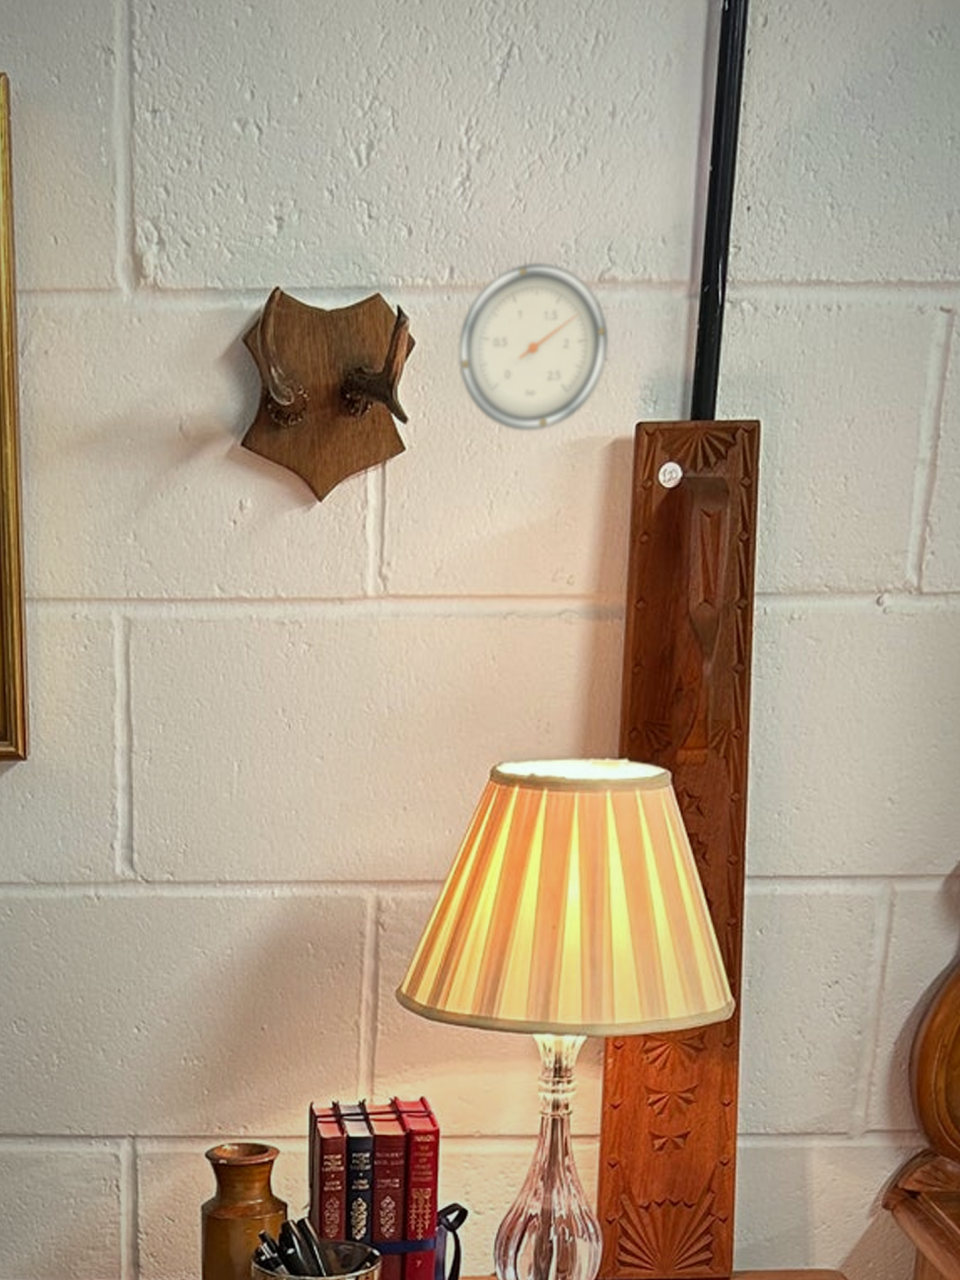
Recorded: 1.75,bar
